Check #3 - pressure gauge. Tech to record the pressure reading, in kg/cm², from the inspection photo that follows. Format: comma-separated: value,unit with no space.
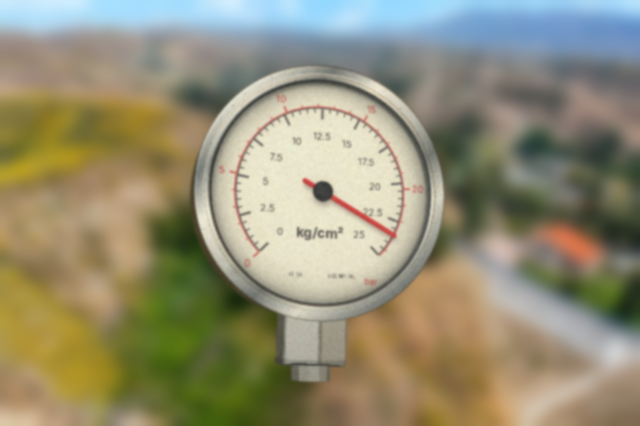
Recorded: 23.5,kg/cm²
